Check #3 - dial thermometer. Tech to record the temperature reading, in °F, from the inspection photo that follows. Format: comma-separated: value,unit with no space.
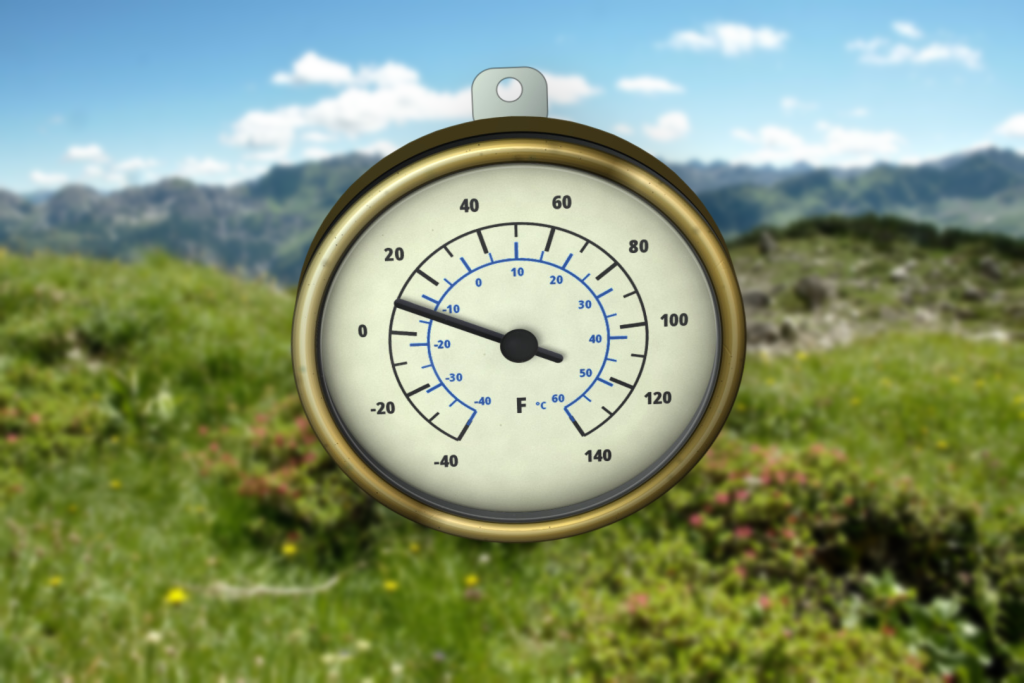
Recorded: 10,°F
